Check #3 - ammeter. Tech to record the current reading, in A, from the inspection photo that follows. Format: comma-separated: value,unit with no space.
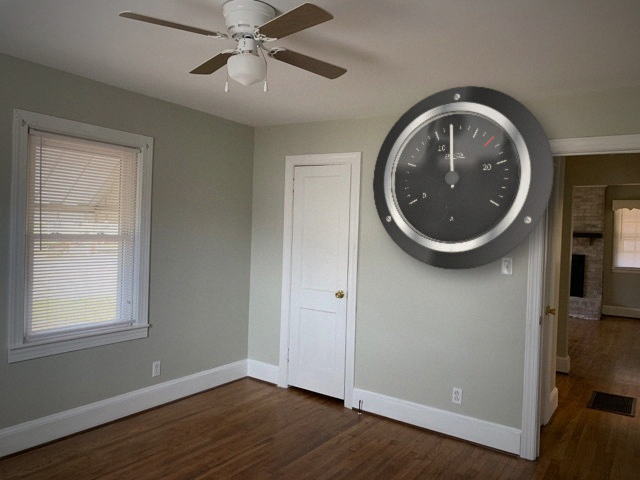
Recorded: 12,A
